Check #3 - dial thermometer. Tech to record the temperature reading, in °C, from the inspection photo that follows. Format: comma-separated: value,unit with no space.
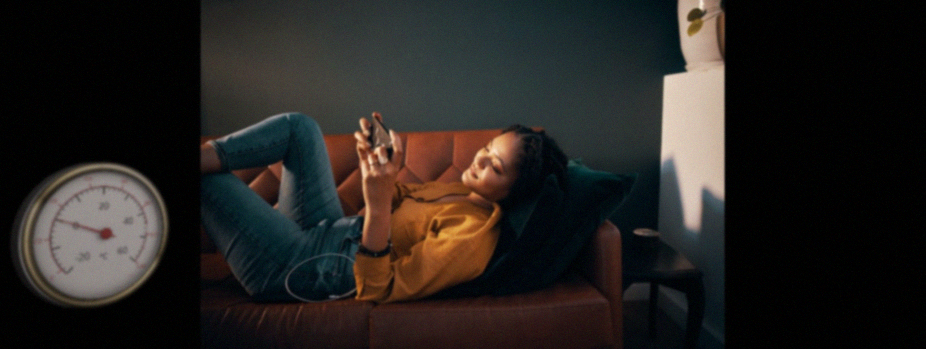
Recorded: 0,°C
